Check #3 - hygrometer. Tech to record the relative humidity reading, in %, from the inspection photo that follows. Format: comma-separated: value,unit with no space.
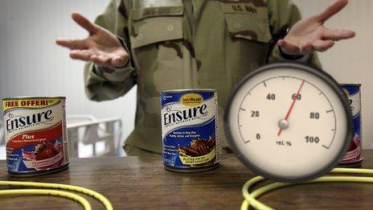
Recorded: 60,%
